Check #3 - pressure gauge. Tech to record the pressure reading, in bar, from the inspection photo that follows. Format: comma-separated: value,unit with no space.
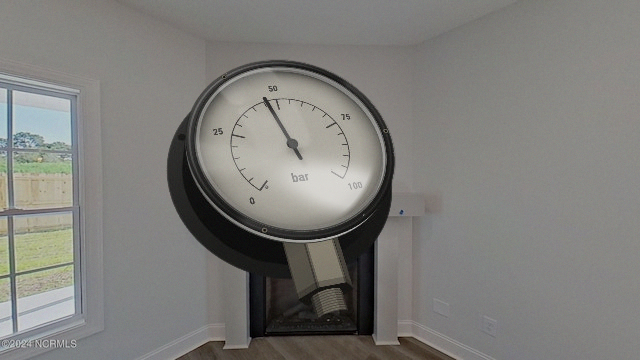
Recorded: 45,bar
